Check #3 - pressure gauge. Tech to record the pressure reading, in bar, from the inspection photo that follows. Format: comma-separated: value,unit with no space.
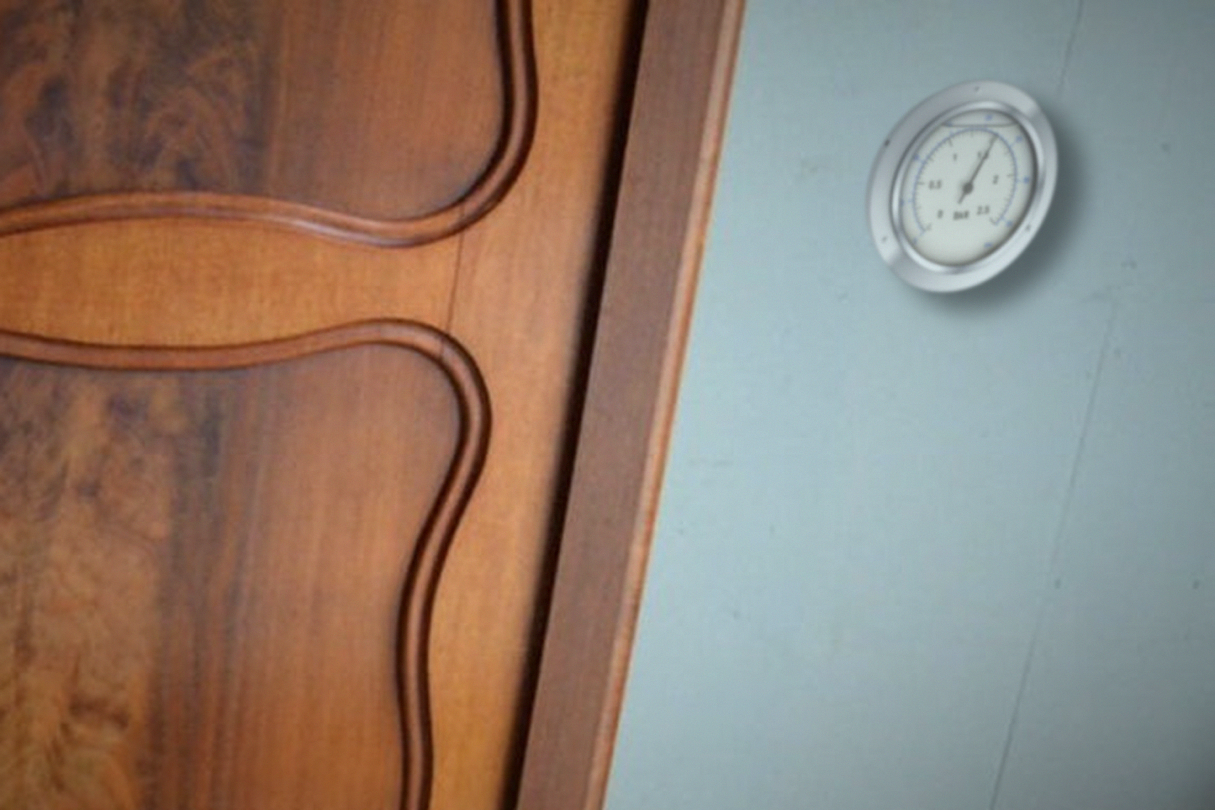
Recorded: 1.5,bar
